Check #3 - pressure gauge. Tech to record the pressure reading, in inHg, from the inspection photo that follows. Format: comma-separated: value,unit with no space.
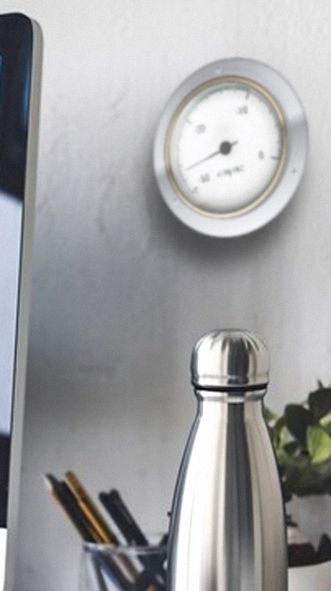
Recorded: -27,inHg
